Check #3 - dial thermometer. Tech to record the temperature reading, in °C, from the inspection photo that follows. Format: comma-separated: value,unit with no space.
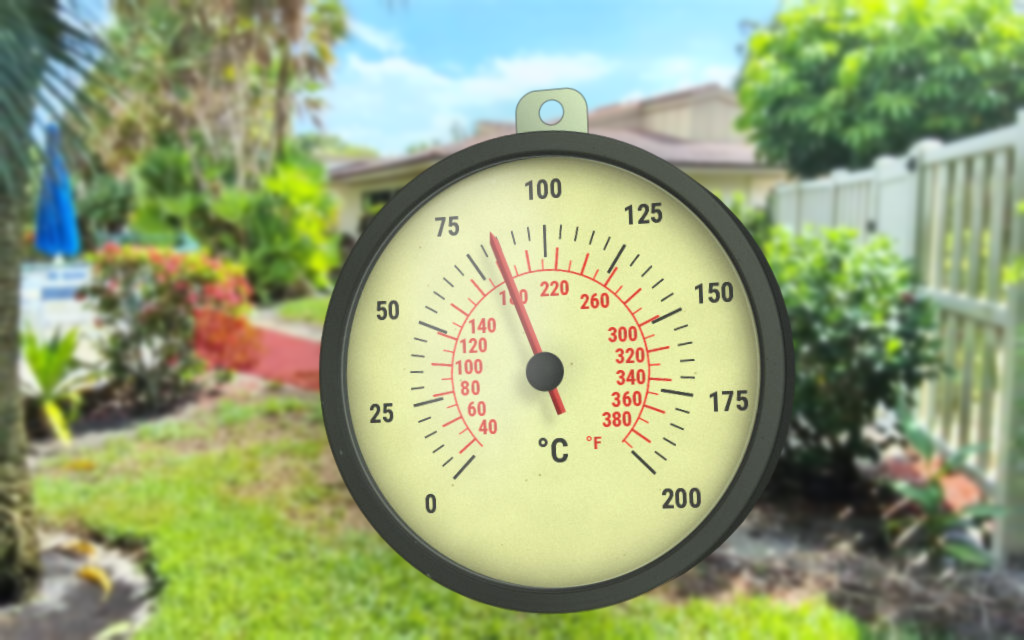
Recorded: 85,°C
